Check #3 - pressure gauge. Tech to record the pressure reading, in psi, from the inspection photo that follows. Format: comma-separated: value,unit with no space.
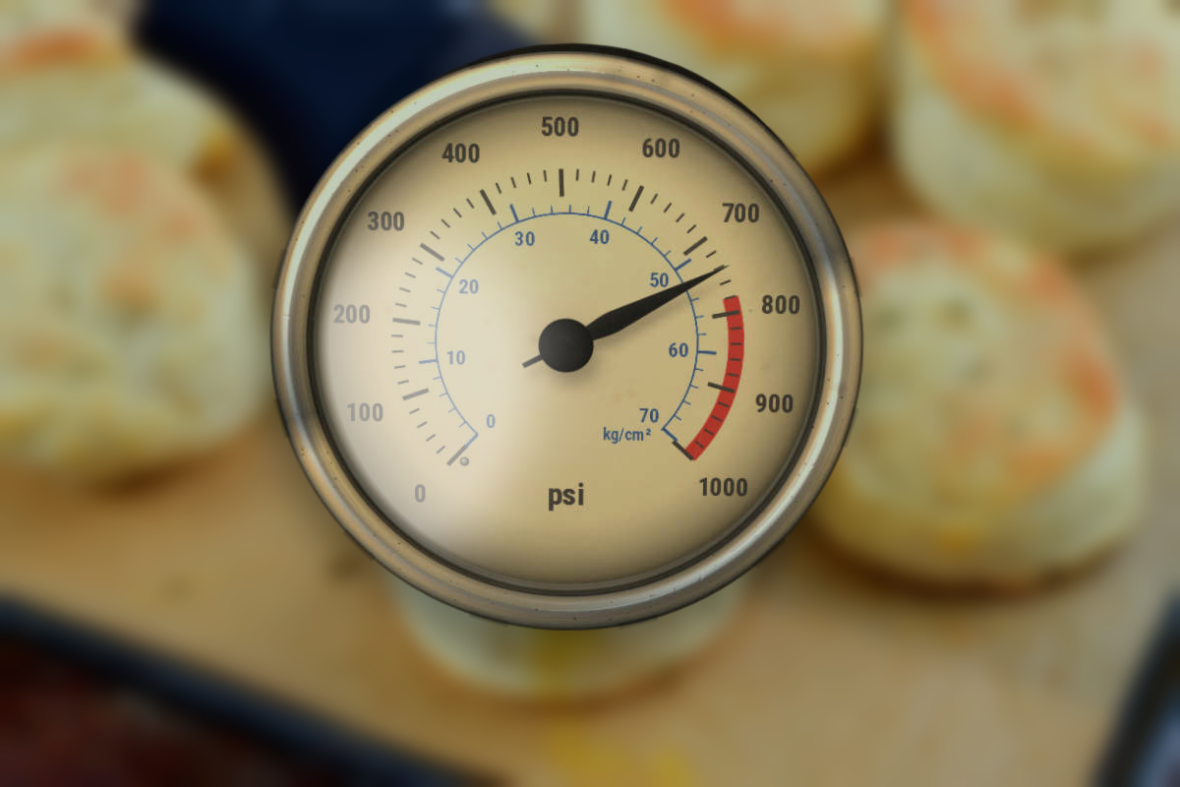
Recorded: 740,psi
